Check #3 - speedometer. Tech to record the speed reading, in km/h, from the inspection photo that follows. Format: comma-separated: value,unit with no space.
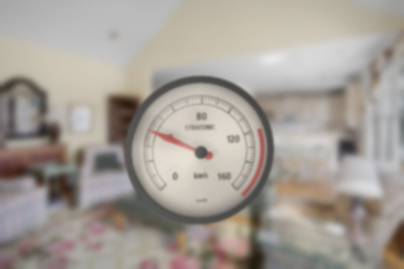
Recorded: 40,km/h
